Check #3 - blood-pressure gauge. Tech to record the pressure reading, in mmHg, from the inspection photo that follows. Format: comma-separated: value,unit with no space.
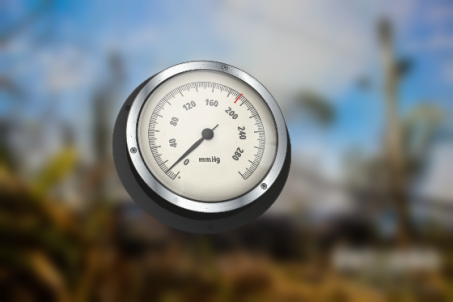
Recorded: 10,mmHg
